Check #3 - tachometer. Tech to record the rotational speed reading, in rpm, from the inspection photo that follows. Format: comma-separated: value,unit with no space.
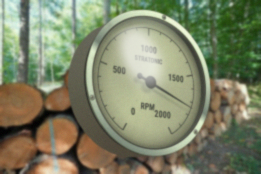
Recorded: 1750,rpm
